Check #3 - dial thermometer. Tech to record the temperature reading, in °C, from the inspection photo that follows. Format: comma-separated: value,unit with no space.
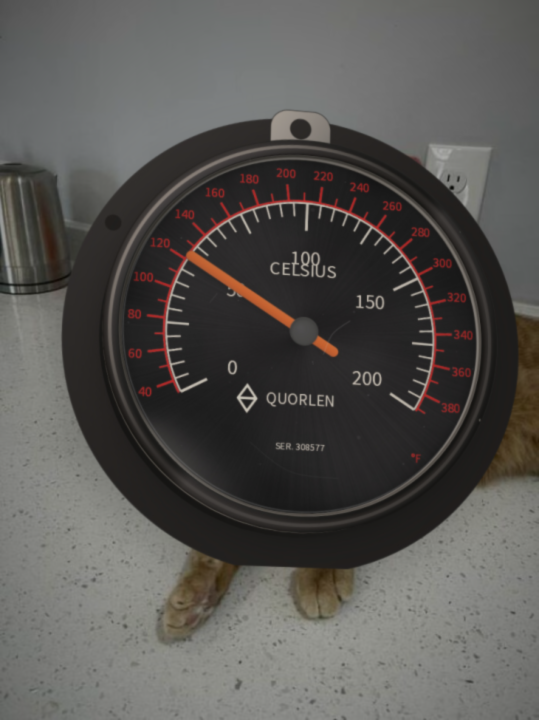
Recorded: 50,°C
